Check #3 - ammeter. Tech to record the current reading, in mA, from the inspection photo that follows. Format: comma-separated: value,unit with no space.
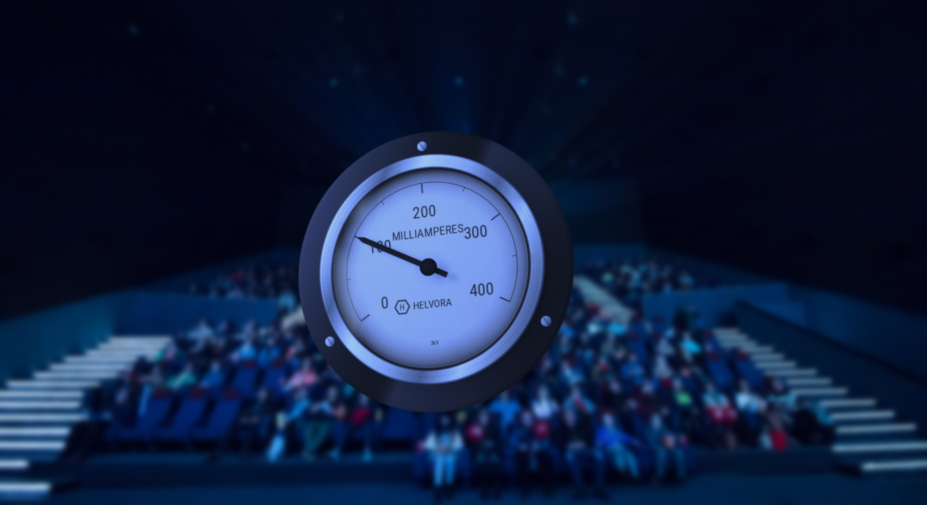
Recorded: 100,mA
